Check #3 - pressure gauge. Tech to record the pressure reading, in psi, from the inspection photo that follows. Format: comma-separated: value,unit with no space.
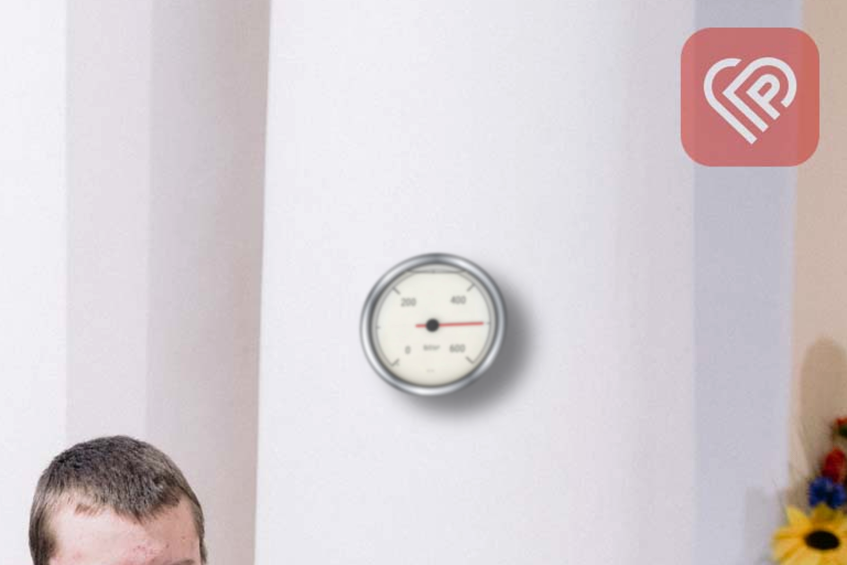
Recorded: 500,psi
